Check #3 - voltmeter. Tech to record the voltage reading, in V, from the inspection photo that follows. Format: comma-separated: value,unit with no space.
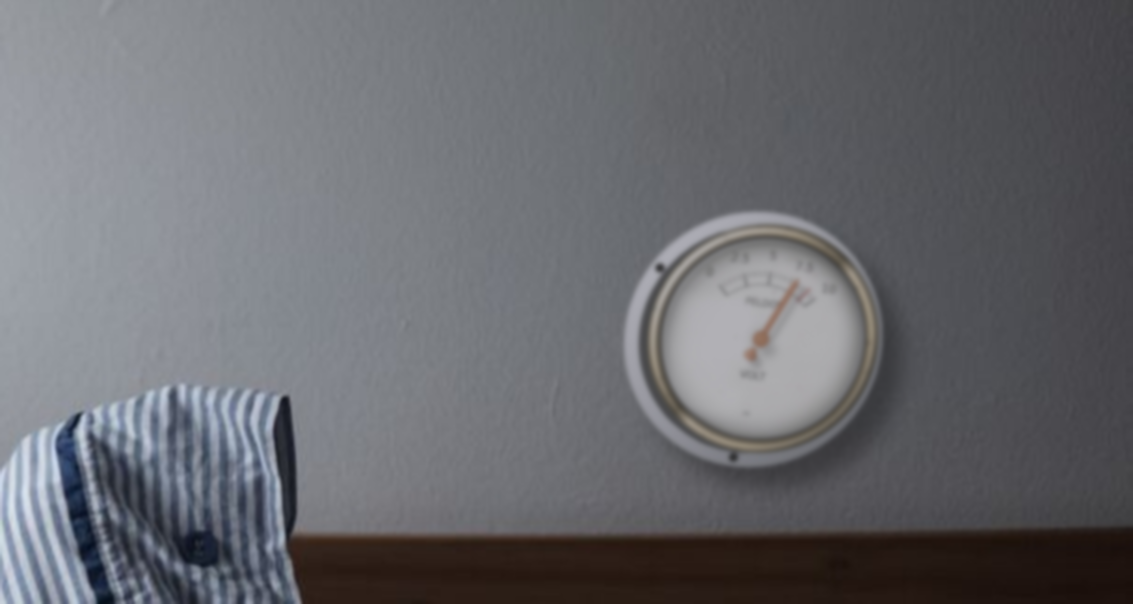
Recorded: 7.5,V
